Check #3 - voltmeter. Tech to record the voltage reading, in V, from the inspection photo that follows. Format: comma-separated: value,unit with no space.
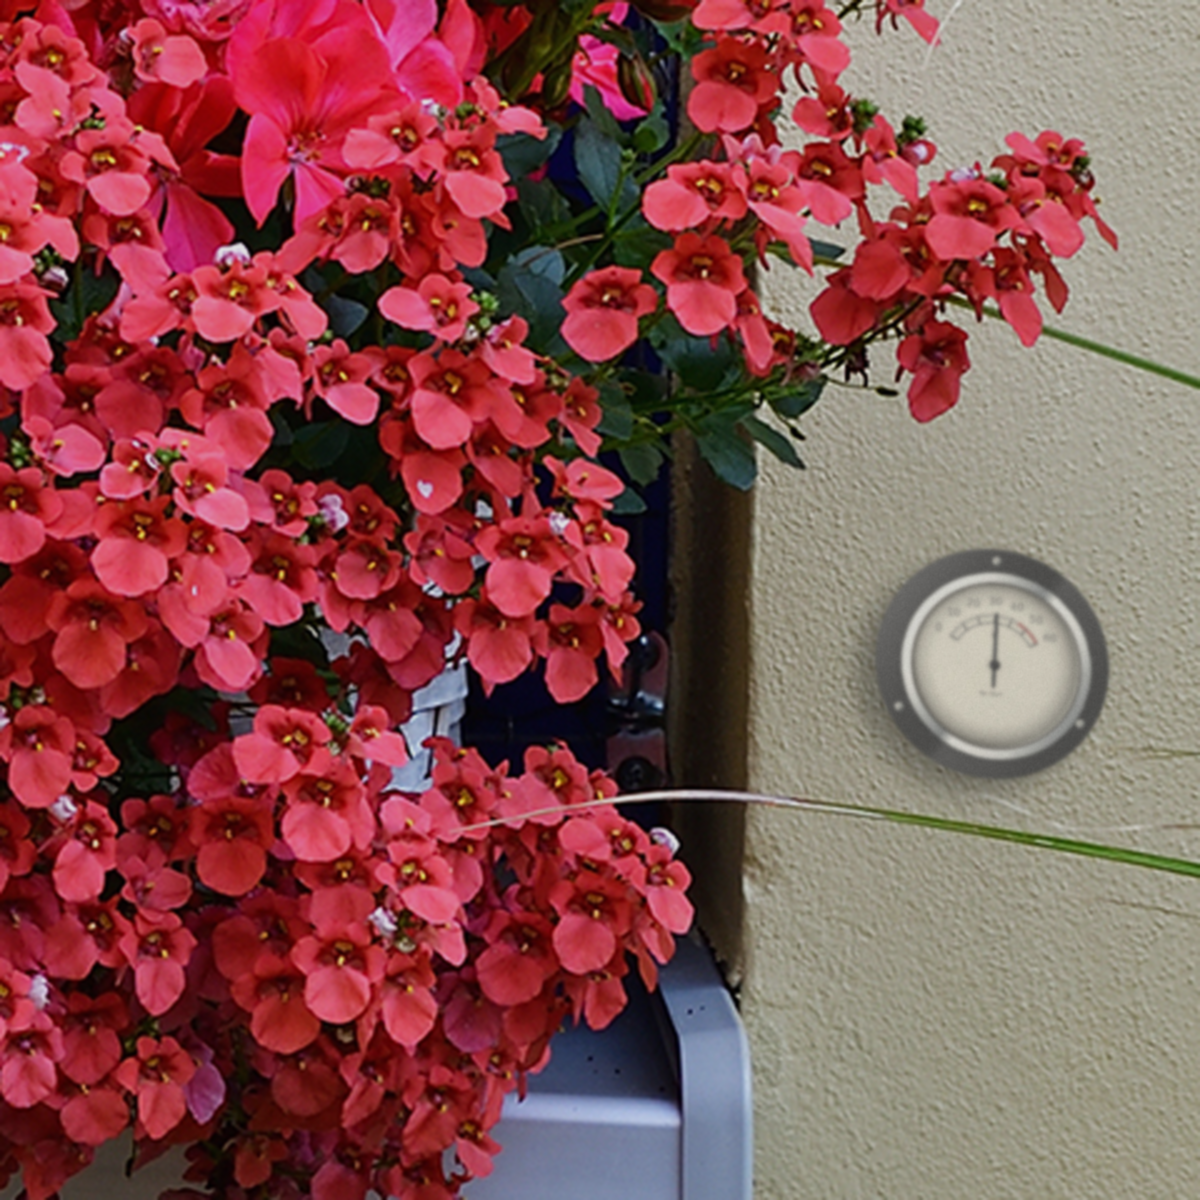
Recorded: 30,V
